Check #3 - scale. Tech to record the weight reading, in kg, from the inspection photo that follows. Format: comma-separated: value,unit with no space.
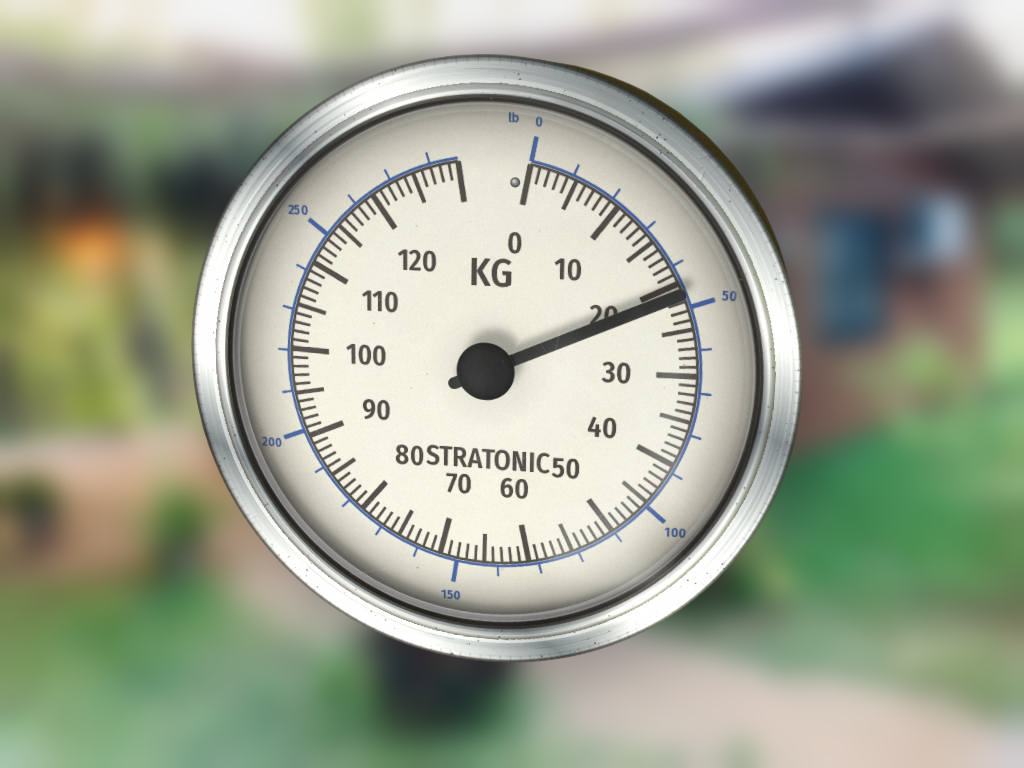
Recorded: 21,kg
